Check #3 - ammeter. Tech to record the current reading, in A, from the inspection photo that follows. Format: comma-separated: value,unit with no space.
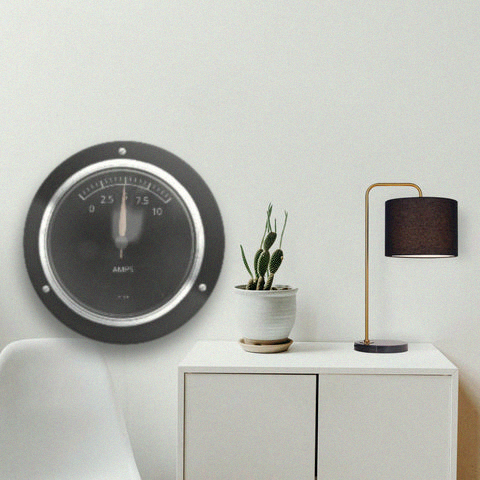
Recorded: 5,A
